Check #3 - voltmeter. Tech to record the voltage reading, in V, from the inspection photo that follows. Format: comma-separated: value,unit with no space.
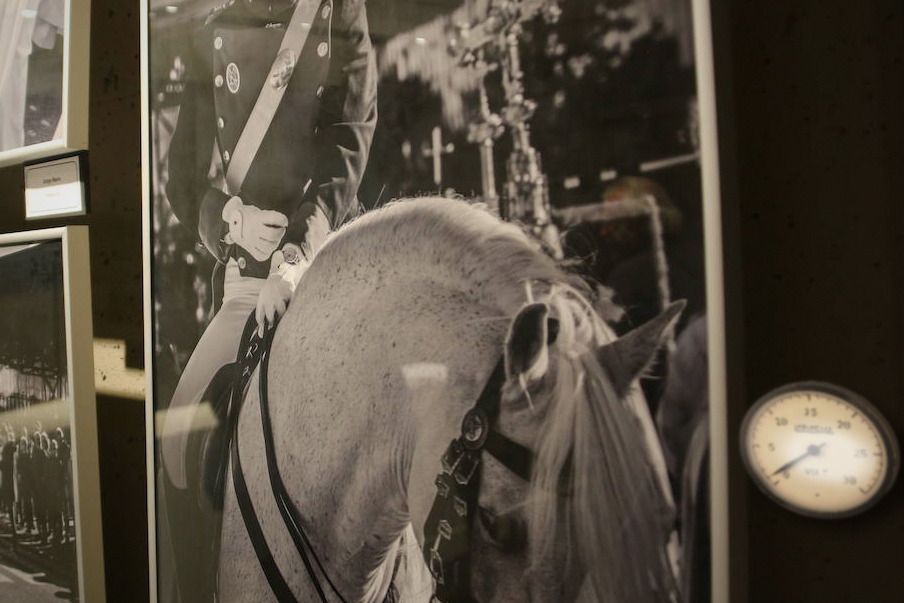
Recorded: 1,V
